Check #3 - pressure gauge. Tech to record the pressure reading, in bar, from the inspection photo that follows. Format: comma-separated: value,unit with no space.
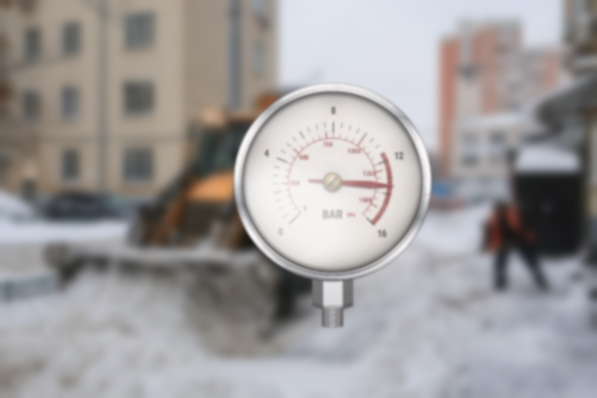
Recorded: 13.5,bar
